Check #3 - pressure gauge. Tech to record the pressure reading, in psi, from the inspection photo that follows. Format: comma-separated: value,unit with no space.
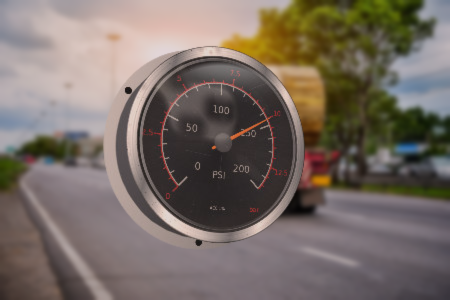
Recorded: 145,psi
